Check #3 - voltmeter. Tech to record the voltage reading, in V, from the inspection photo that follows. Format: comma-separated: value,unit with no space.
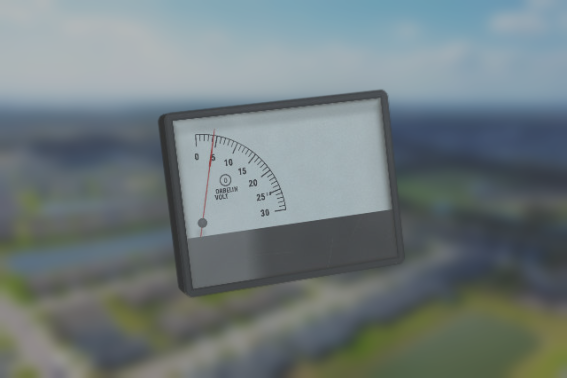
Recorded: 4,V
